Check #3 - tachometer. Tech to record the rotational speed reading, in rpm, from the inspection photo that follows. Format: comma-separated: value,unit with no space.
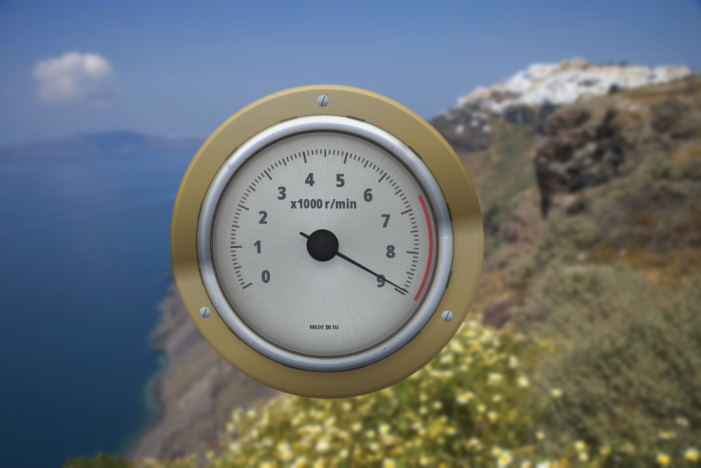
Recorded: 8900,rpm
